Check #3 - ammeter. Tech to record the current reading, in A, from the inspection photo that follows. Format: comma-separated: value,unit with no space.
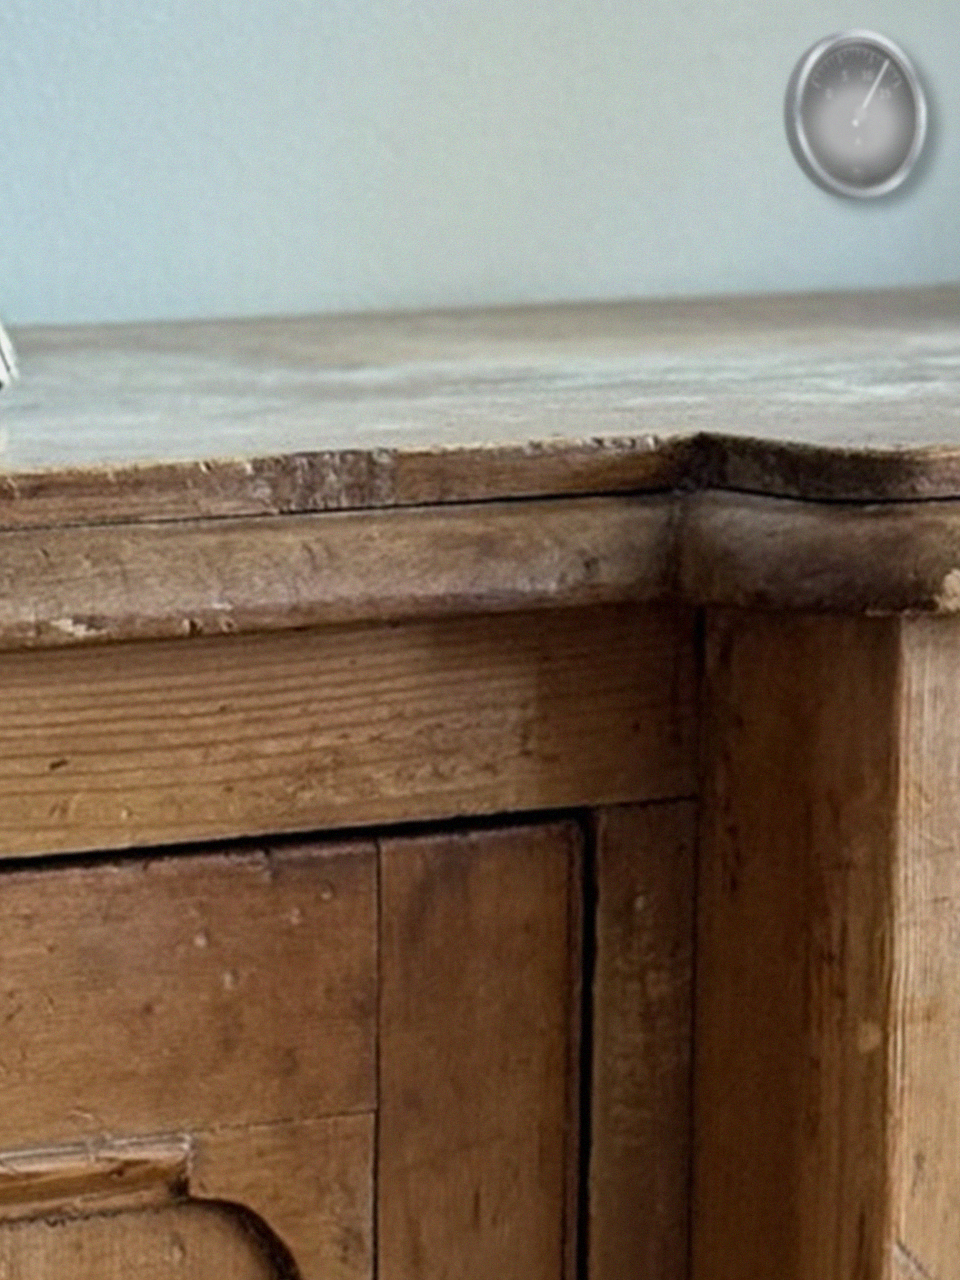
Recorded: 12,A
